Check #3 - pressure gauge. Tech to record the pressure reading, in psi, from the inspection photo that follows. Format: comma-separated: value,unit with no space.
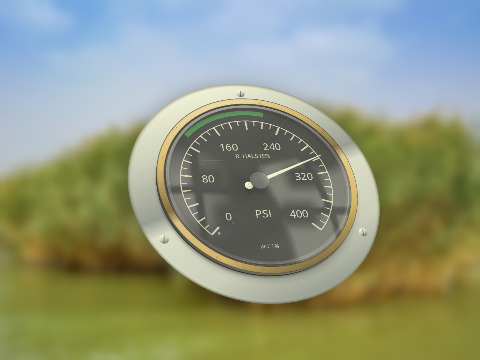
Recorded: 300,psi
